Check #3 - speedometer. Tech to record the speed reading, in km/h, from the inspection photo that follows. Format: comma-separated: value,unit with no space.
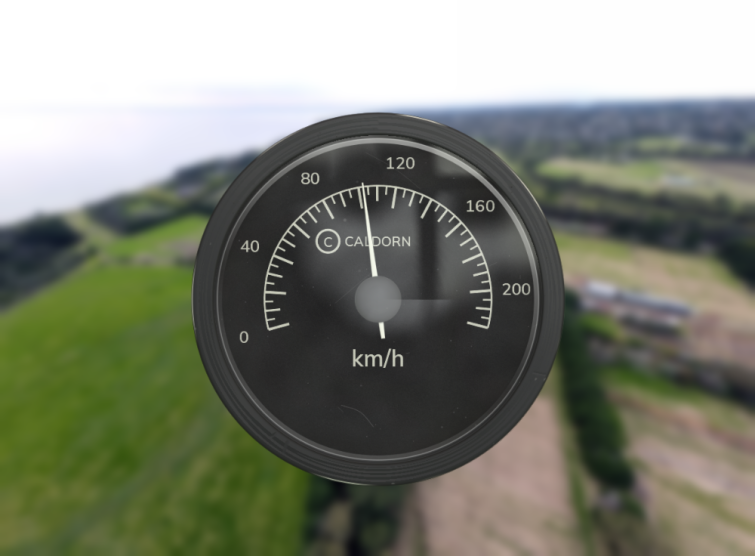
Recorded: 102.5,km/h
